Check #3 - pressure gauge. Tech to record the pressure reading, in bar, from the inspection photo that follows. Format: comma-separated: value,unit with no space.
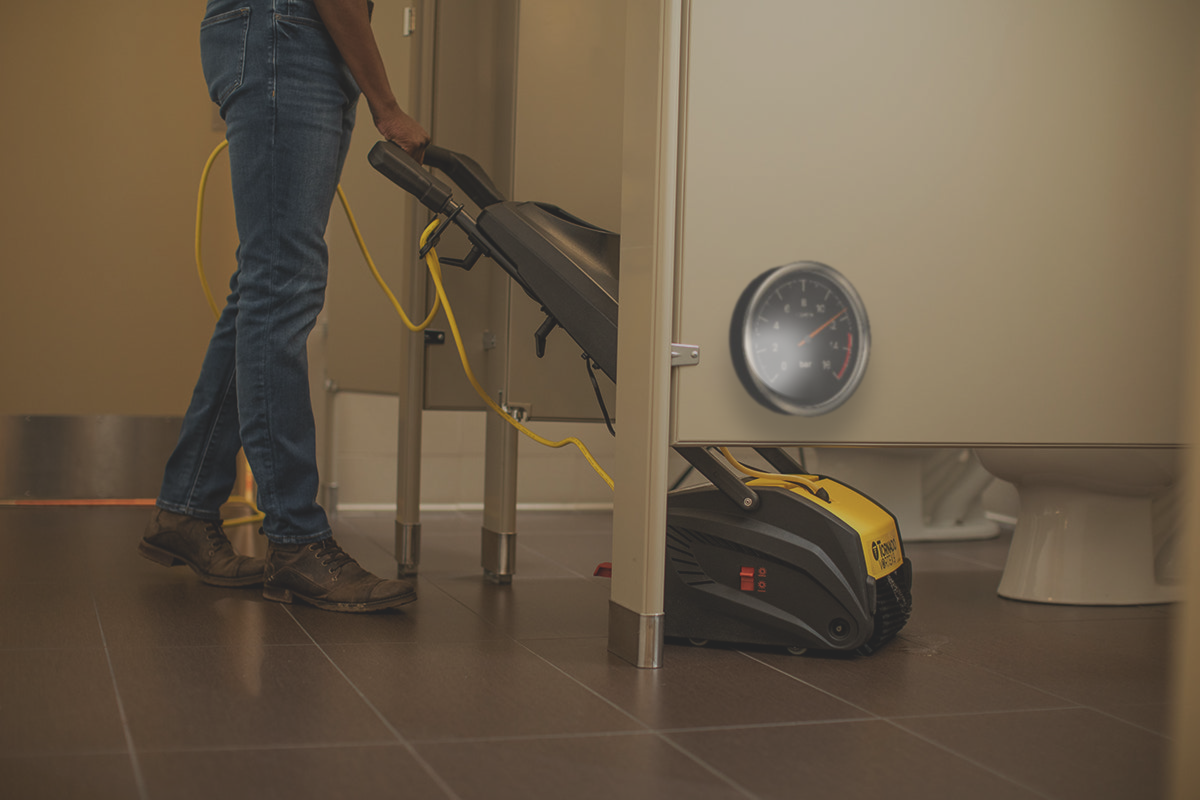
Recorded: 11.5,bar
